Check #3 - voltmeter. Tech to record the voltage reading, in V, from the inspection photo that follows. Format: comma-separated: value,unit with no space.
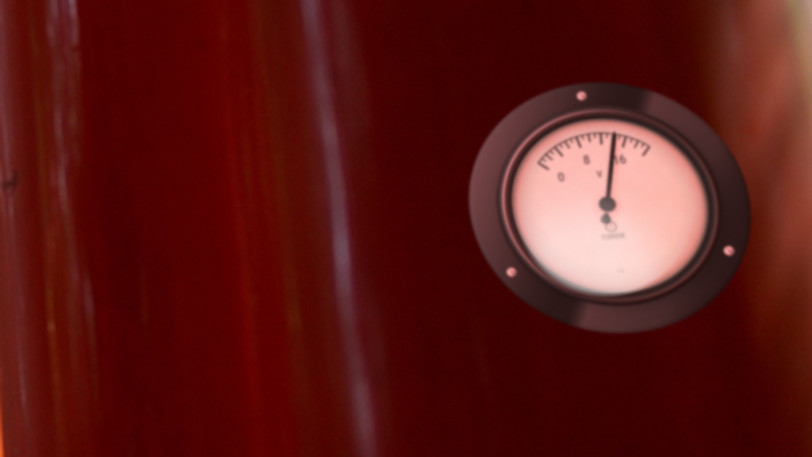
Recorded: 14,V
